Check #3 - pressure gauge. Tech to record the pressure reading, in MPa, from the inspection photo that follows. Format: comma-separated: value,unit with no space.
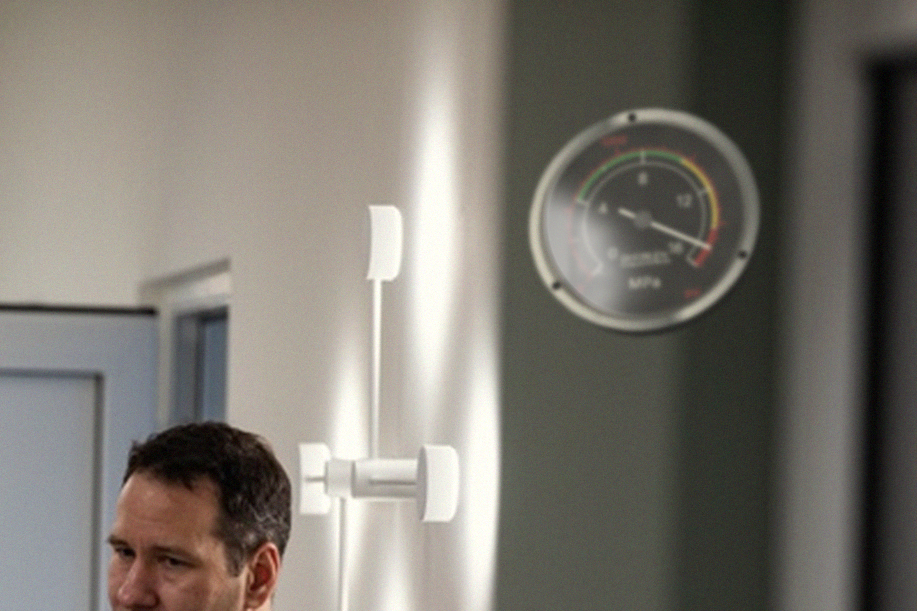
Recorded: 15,MPa
